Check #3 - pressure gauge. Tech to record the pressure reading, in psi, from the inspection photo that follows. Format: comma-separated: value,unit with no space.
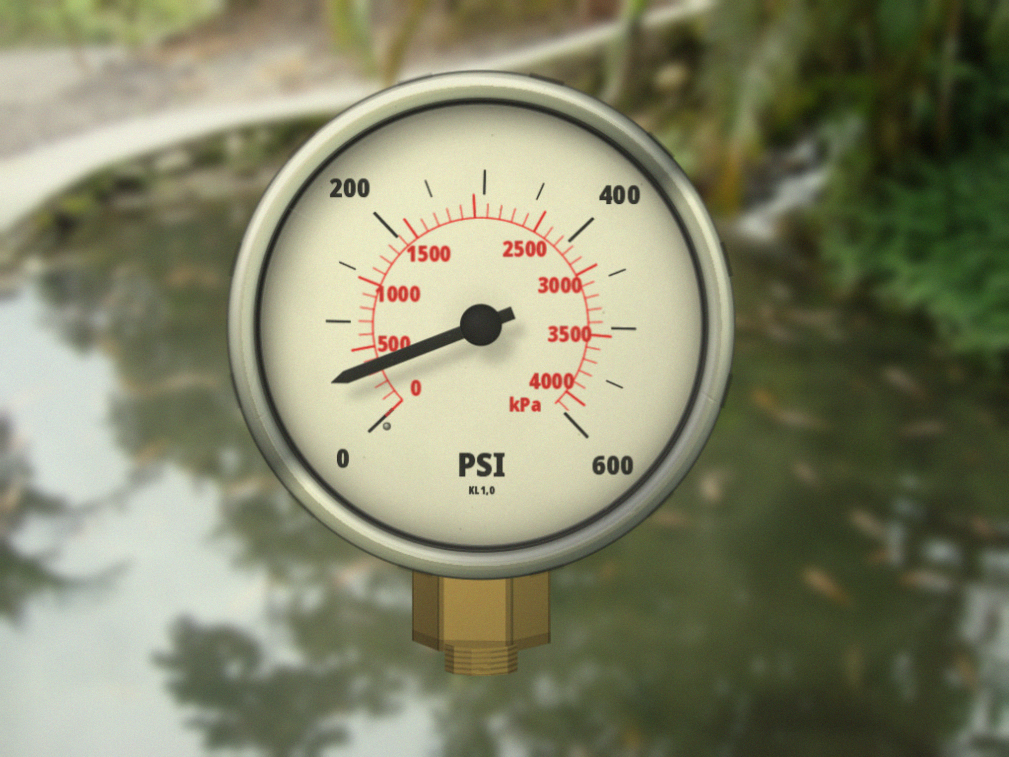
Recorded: 50,psi
